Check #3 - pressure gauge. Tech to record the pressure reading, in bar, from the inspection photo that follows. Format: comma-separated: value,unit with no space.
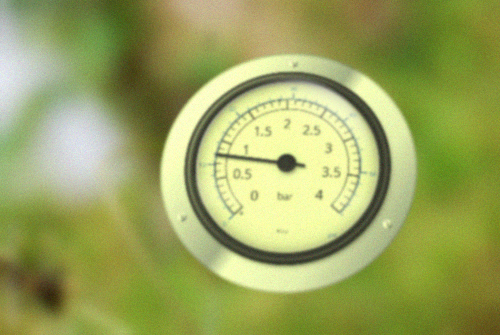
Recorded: 0.8,bar
